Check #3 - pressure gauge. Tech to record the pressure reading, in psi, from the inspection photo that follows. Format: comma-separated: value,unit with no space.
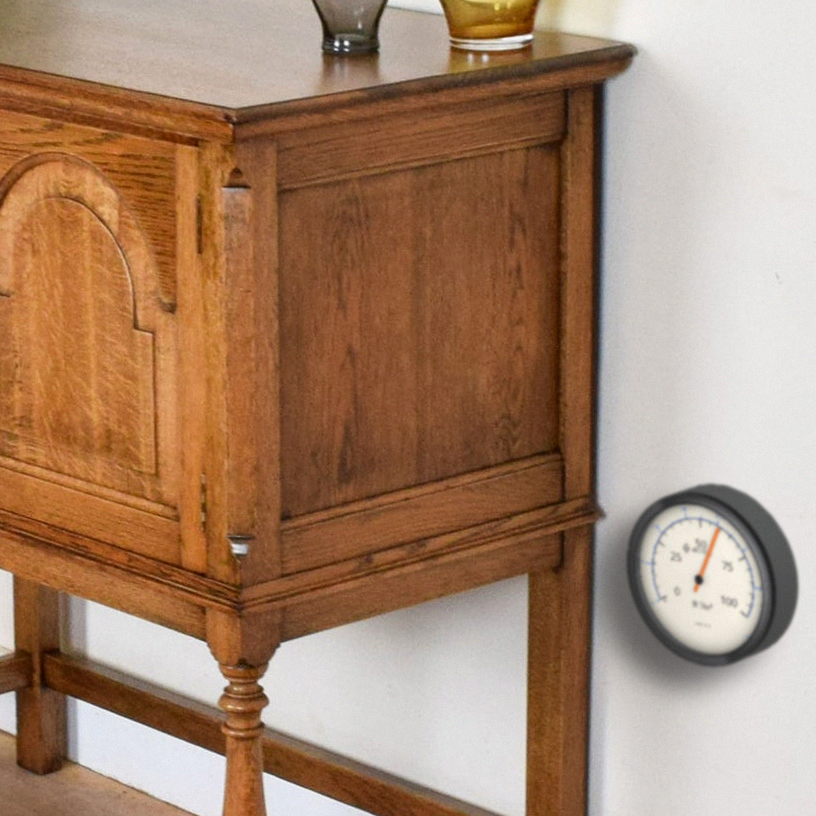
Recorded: 60,psi
